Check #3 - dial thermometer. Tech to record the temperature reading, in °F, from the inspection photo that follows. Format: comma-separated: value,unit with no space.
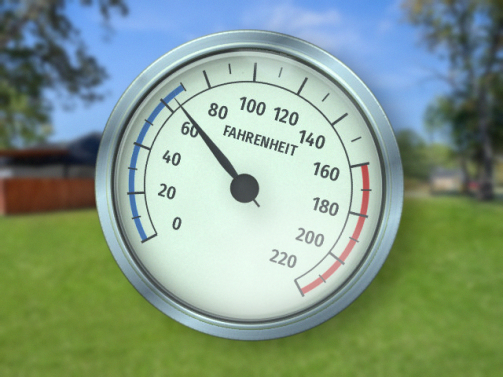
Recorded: 65,°F
